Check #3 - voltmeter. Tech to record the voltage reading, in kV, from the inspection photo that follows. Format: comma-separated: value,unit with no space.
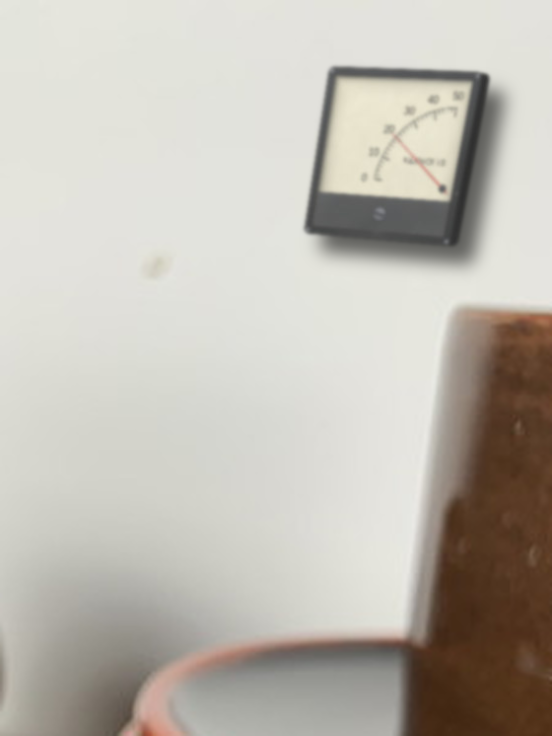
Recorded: 20,kV
